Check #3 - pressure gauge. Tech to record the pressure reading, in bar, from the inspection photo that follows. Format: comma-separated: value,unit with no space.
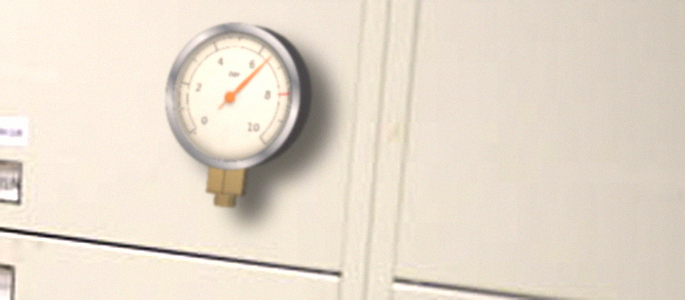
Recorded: 6.5,bar
